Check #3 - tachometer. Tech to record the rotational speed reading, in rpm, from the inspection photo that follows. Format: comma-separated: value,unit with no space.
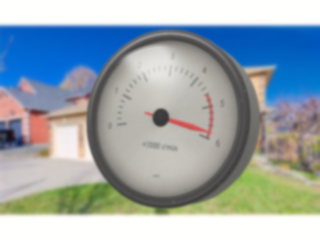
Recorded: 5800,rpm
